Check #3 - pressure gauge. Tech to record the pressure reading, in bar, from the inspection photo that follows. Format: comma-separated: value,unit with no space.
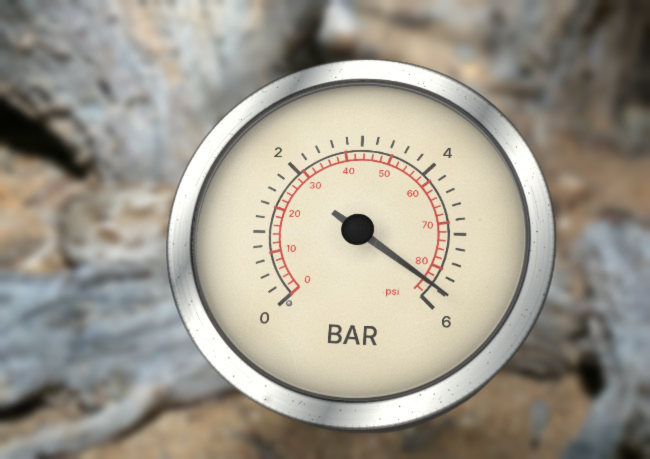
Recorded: 5.8,bar
